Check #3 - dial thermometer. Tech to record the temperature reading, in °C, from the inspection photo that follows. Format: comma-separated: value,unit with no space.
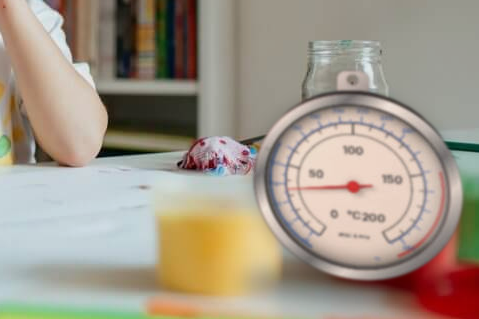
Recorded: 35,°C
